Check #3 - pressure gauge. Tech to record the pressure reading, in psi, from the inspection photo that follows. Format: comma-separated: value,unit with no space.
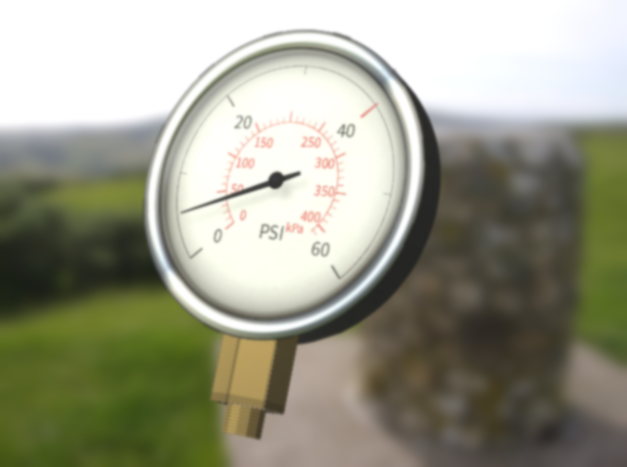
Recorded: 5,psi
